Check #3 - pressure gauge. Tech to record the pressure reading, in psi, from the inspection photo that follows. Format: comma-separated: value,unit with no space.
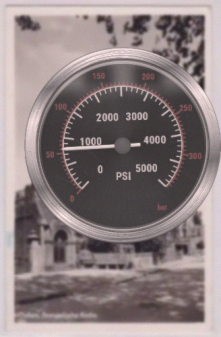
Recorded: 800,psi
